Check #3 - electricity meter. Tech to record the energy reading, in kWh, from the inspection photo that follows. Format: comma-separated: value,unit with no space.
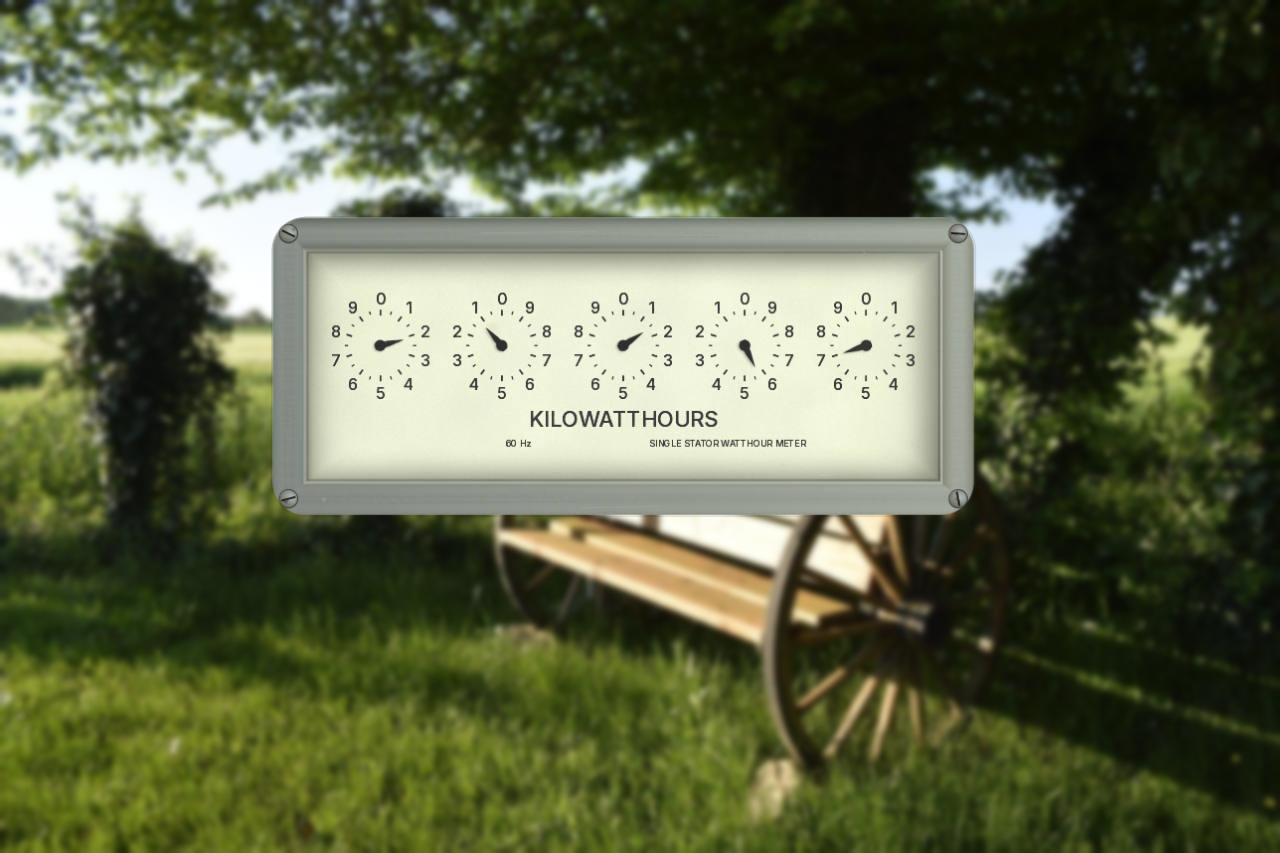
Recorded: 21157,kWh
